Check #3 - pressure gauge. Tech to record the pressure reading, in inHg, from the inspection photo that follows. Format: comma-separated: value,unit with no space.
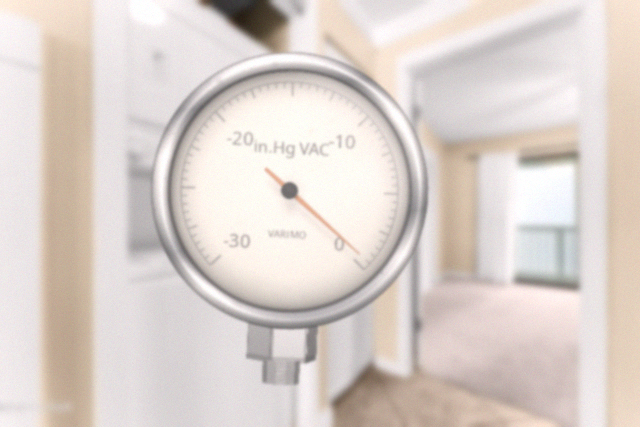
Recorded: -0.5,inHg
